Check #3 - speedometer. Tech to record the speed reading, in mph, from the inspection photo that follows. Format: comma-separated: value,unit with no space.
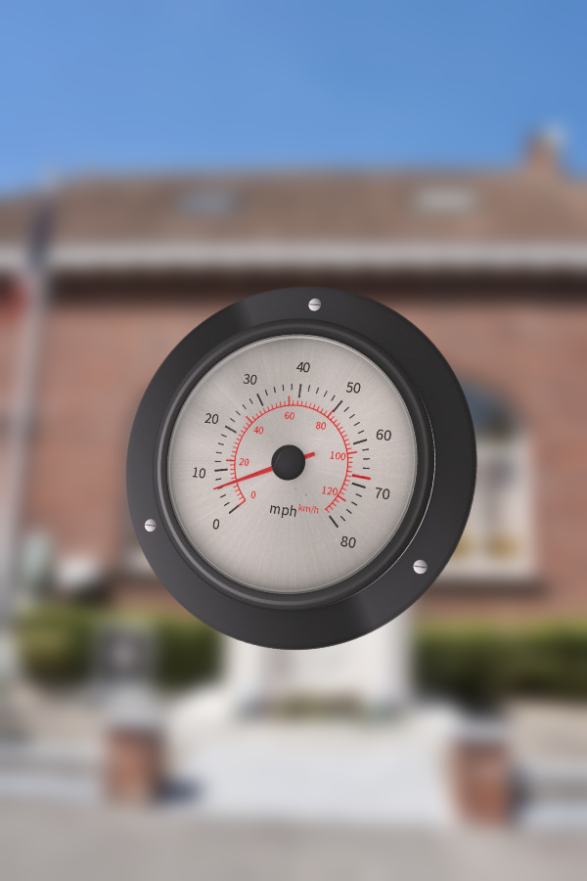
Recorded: 6,mph
